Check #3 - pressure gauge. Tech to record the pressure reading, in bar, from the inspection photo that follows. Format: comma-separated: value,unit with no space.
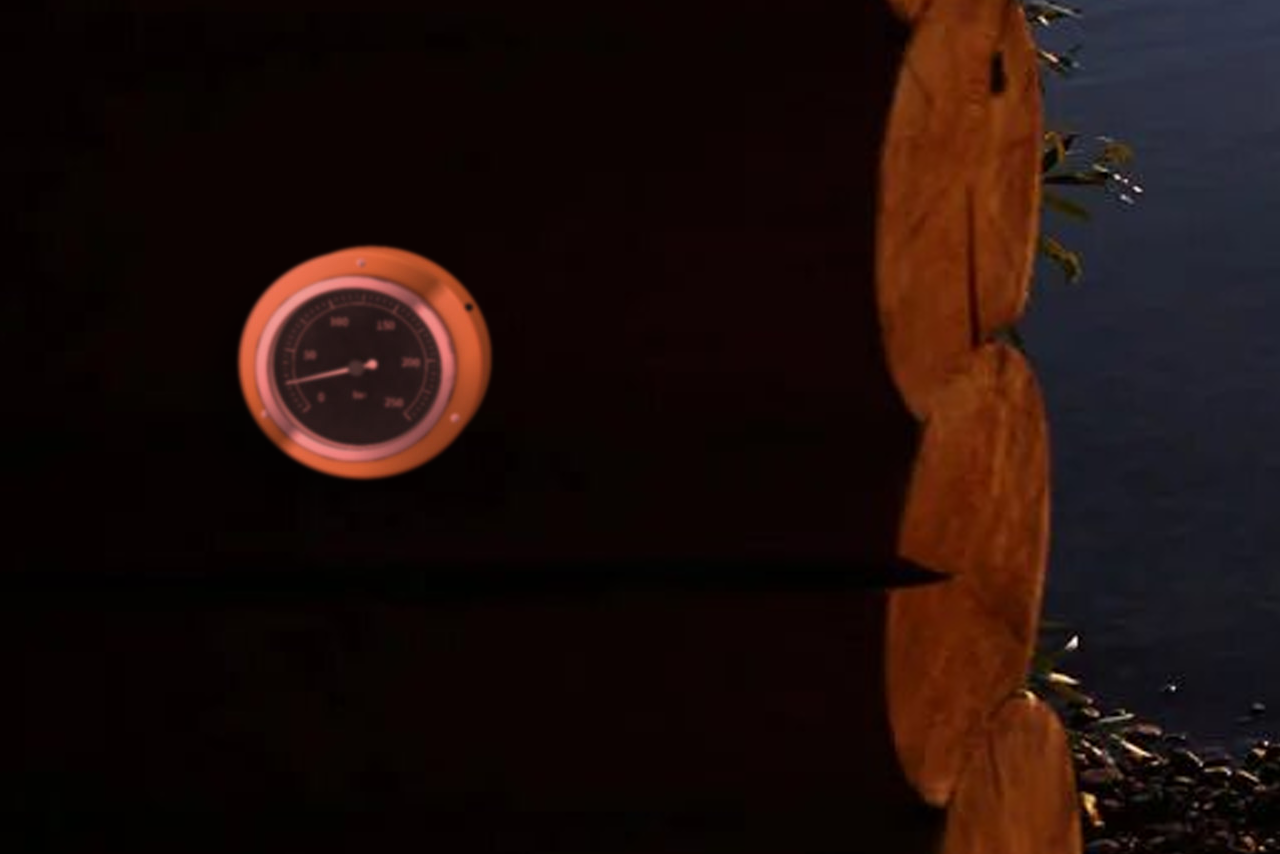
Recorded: 25,bar
